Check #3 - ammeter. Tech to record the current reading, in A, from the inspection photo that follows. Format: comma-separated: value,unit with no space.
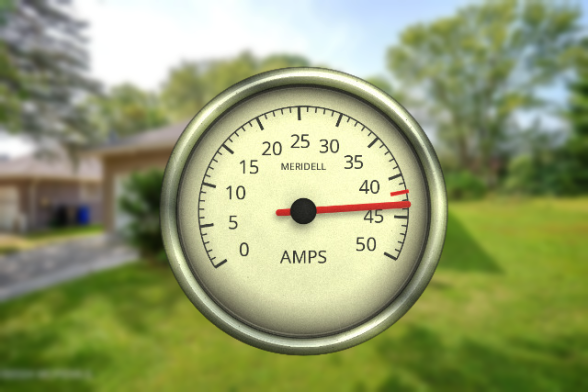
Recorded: 43.5,A
